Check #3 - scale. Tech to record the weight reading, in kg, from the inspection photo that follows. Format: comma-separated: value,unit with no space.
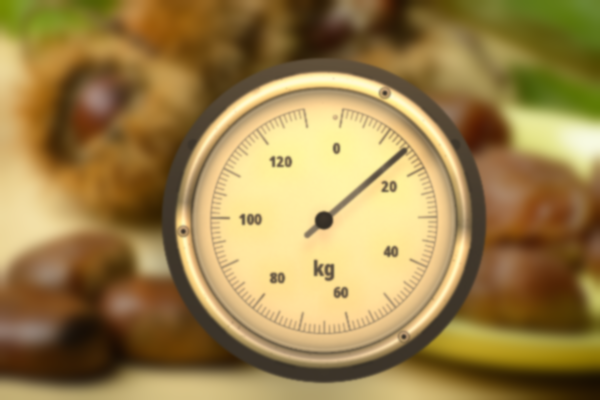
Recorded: 15,kg
